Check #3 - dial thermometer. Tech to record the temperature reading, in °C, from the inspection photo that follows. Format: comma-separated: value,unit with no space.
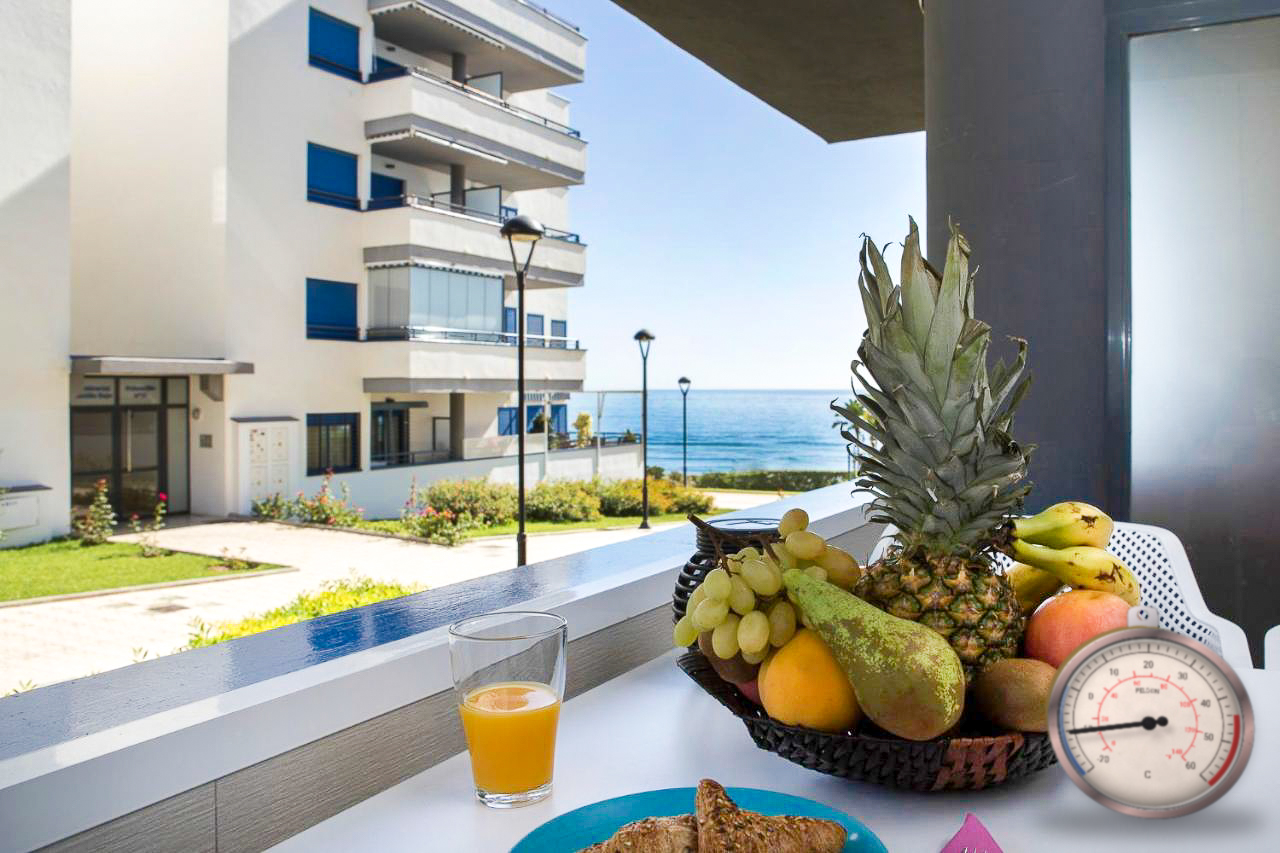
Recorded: -10,°C
